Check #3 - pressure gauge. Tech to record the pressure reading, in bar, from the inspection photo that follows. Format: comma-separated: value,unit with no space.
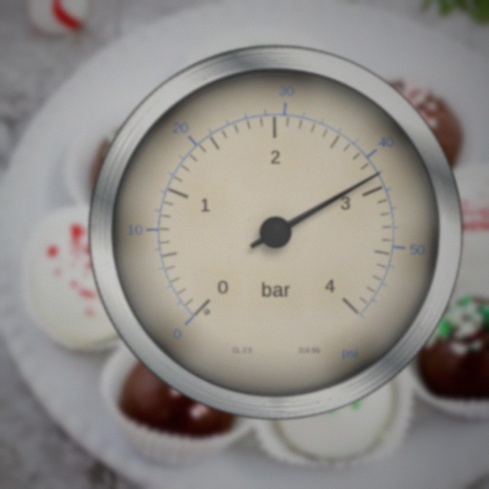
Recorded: 2.9,bar
